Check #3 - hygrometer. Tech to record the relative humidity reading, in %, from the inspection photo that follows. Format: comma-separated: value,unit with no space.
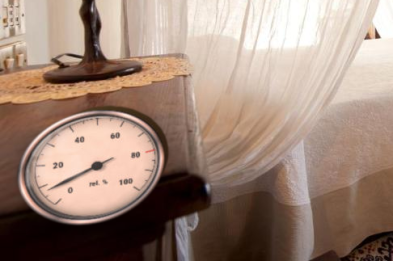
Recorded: 7.5,%
